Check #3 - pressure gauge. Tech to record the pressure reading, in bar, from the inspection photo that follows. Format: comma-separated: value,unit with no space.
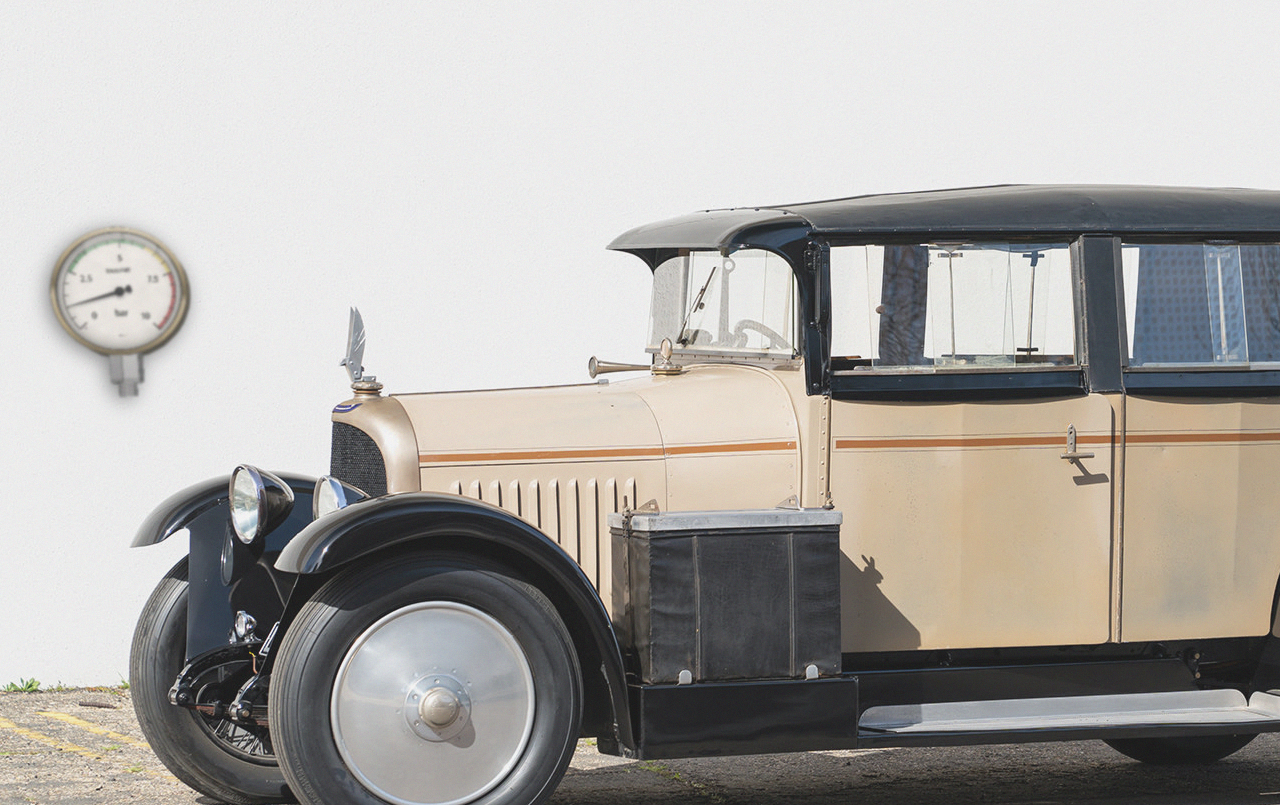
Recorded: 1,bar
